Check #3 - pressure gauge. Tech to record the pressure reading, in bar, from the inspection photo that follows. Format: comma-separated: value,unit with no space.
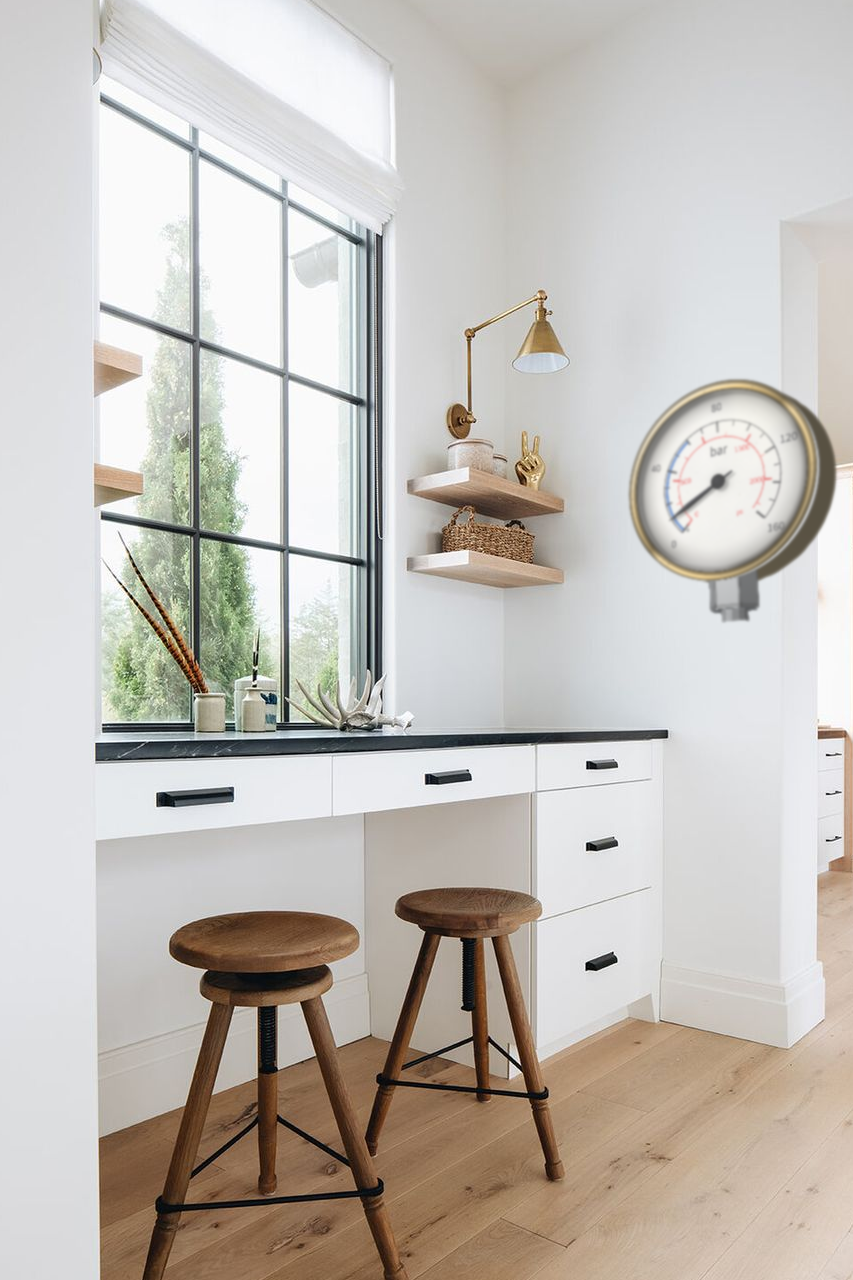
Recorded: 10,bar
